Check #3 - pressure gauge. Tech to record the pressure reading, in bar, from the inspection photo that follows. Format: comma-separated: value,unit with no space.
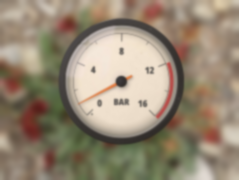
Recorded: 1,bar
